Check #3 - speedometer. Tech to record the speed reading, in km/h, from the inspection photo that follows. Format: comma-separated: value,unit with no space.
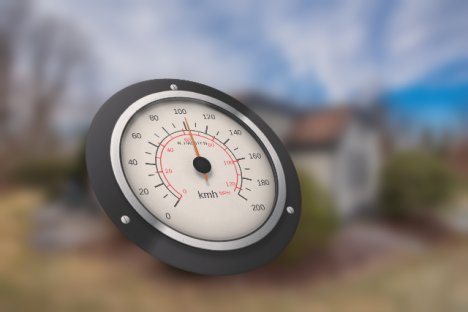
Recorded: 100,km/h
